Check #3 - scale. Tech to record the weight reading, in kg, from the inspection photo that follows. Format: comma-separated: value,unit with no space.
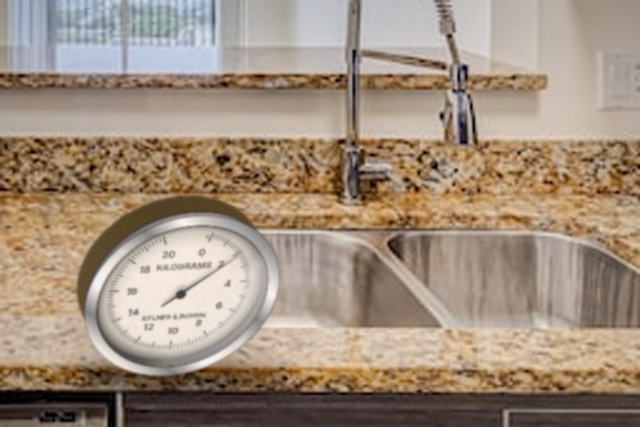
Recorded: 2,kg
